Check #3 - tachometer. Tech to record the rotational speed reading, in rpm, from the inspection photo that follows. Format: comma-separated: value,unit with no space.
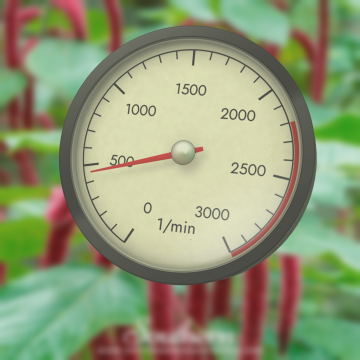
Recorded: 450,rpm
